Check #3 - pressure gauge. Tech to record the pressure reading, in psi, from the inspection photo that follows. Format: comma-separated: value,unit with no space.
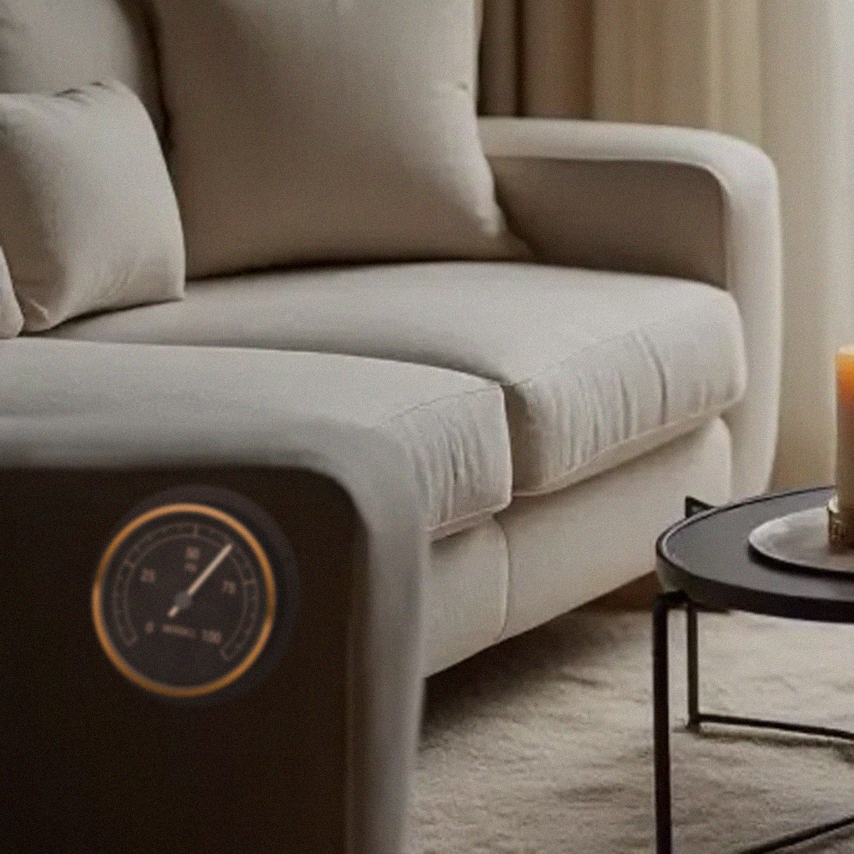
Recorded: 62.5,psi
